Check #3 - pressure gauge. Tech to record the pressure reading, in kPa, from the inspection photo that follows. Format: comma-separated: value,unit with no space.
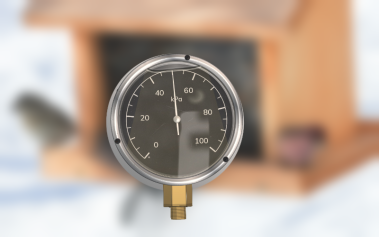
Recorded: 50,kPa
